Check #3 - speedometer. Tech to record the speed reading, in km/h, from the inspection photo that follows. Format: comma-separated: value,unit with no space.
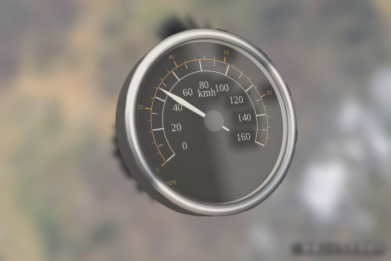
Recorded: 45,km/h
